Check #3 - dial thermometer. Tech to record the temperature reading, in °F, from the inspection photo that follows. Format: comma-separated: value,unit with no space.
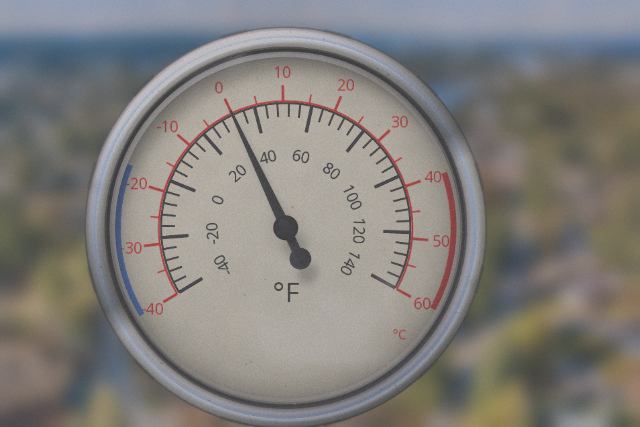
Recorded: 32,°F
